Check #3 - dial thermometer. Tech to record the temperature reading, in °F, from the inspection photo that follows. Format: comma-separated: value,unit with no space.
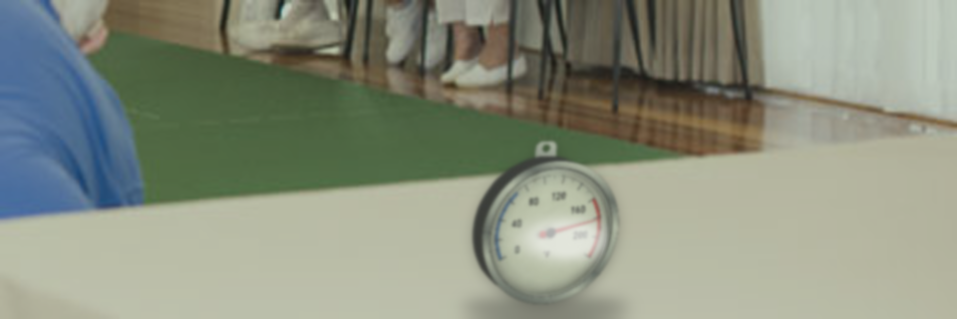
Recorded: 180,°F
